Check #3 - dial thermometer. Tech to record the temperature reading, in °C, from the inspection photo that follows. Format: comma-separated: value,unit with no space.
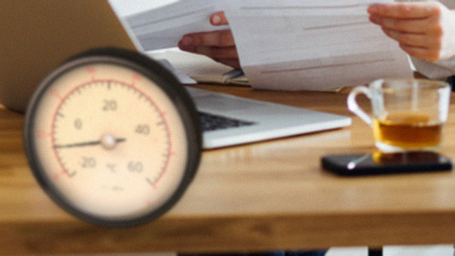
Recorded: -10,°C
